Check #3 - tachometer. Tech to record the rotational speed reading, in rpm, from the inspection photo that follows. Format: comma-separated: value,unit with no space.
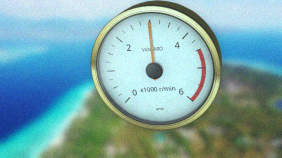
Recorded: 3000,rpm
